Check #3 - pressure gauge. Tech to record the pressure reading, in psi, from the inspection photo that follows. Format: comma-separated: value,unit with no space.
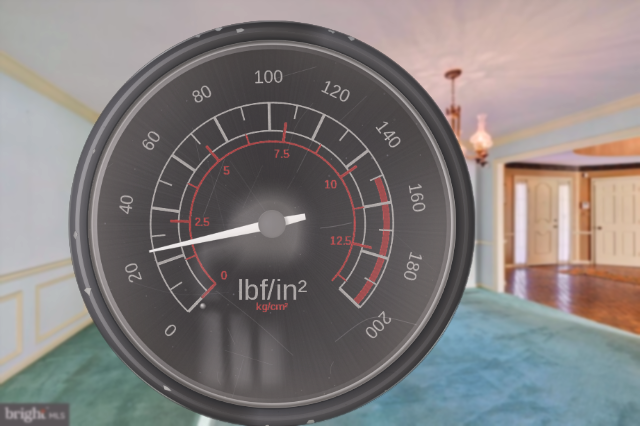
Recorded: 25,psi
